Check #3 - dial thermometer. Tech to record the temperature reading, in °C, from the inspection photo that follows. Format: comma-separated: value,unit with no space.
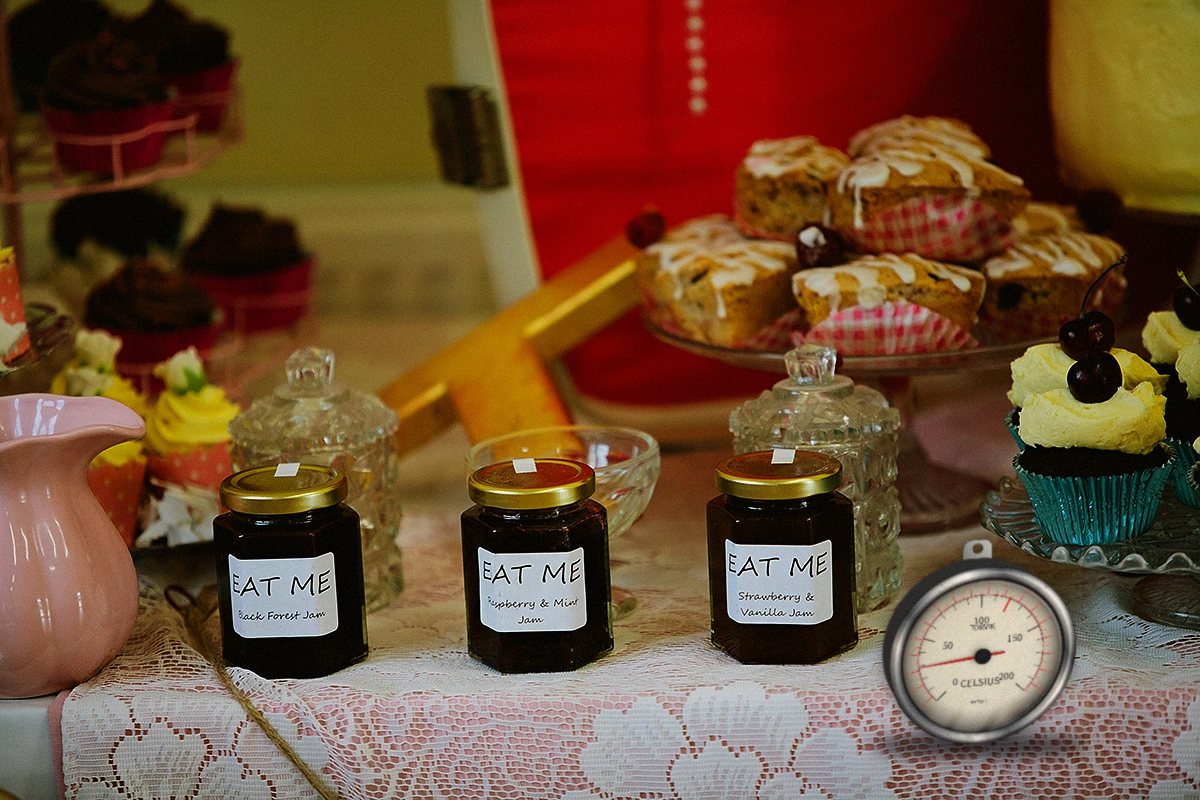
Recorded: 30,°C
